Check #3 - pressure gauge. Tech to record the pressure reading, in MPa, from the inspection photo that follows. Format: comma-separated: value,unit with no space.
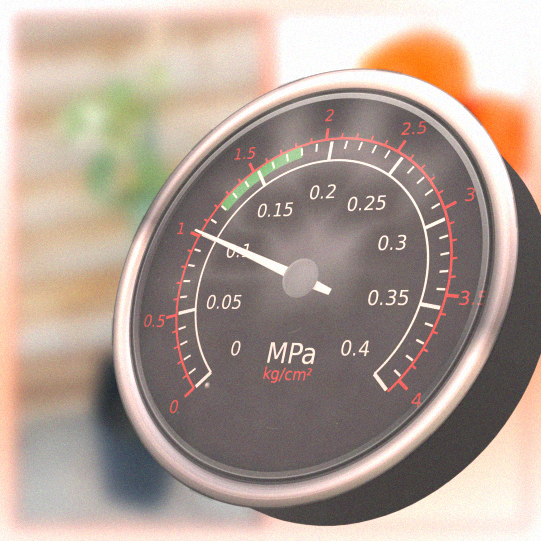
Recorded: 0.1,MPa
